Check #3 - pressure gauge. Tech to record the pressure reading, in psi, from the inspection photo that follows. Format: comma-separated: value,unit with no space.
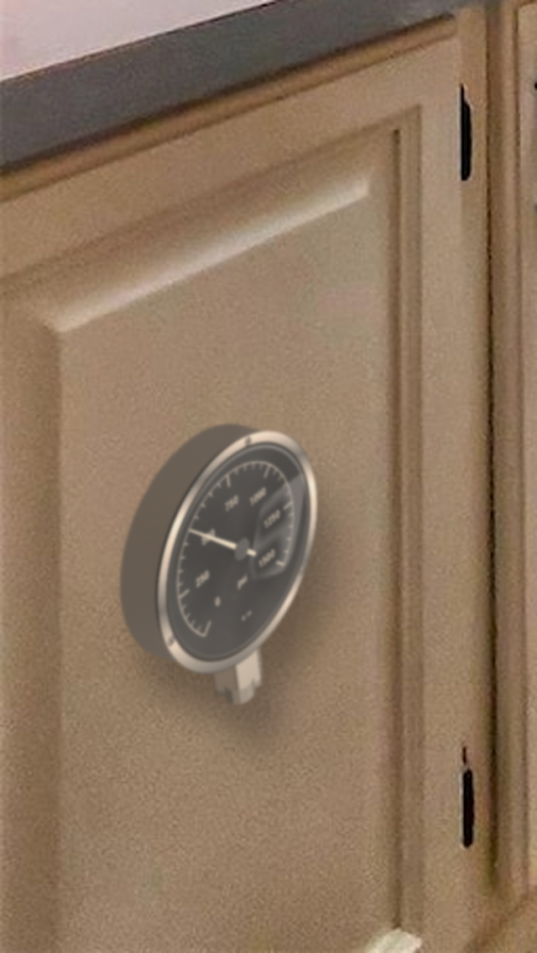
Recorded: 500,psi
